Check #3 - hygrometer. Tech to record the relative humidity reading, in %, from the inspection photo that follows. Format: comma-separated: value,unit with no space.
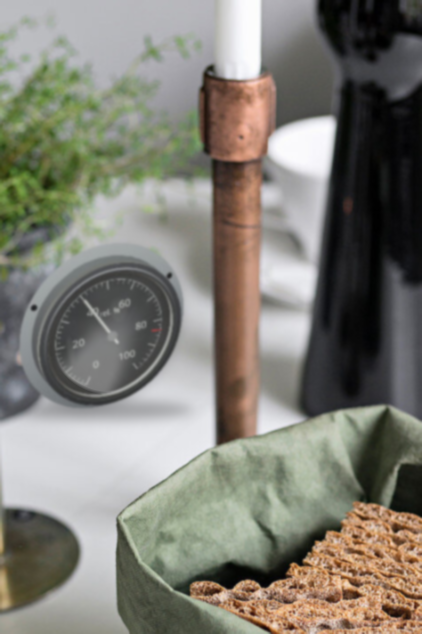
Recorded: 40,%
